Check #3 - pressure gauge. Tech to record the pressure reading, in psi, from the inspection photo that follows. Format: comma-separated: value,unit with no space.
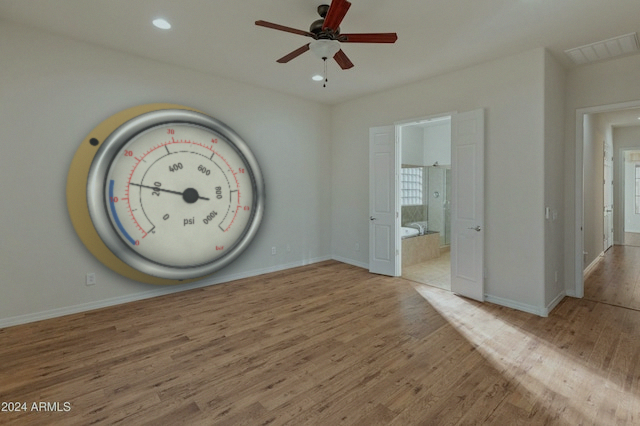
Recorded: 200,psi
